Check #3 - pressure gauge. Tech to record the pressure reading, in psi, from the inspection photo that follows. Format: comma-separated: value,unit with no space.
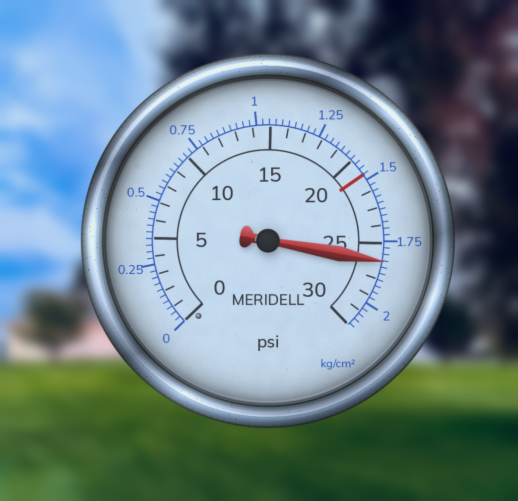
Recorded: 26,psi
